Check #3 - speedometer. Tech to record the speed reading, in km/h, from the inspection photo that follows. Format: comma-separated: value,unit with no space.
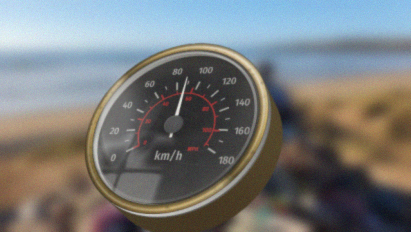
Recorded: 90,km/h
